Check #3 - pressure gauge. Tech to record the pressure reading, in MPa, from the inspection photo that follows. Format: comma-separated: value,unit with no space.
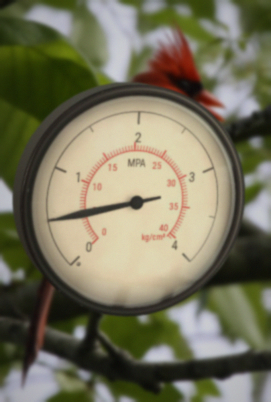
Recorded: 0.5,MPa
